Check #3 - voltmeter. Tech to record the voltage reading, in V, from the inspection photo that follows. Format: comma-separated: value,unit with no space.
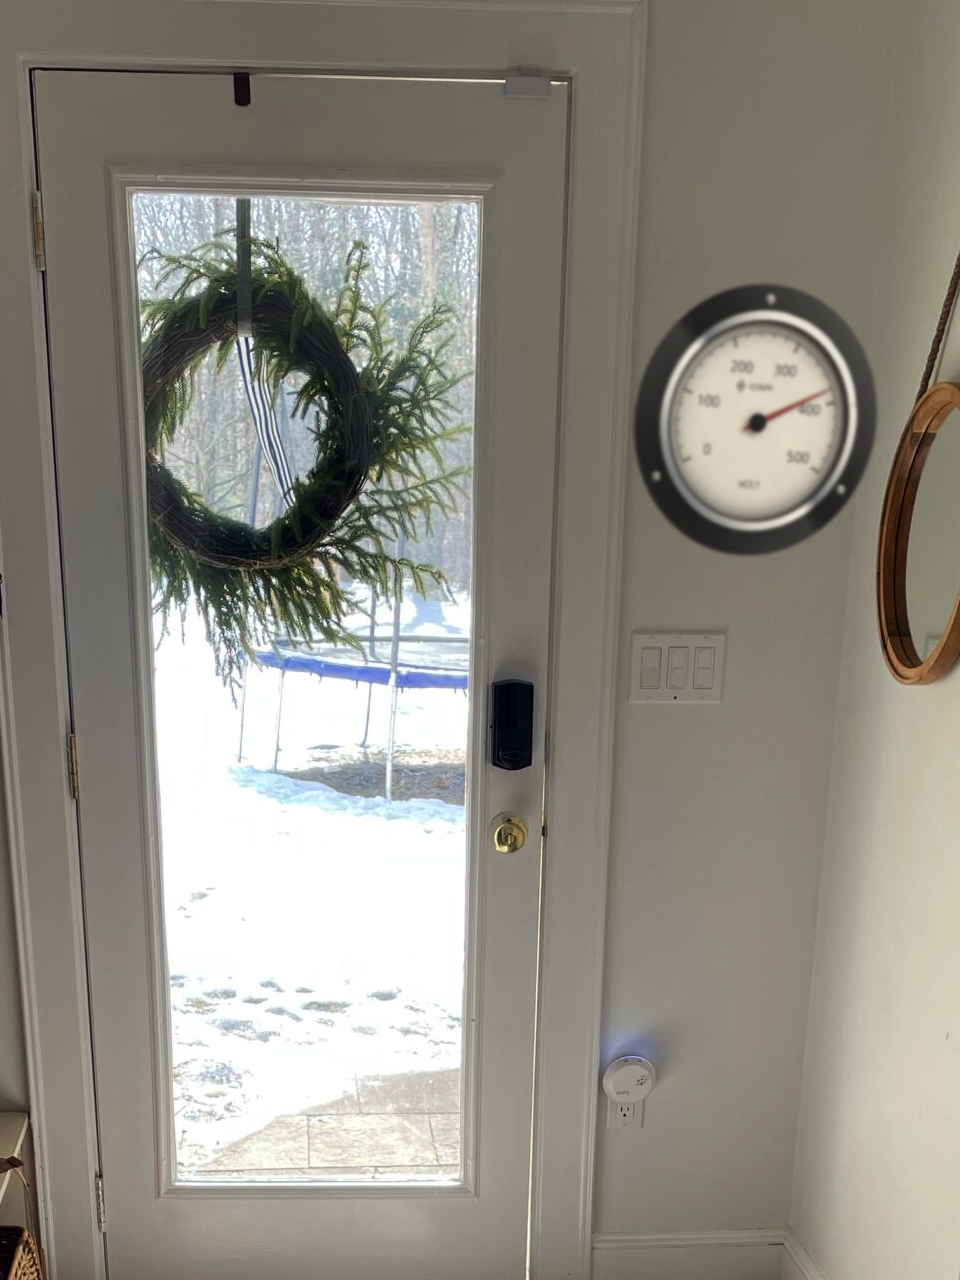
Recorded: 380,V
